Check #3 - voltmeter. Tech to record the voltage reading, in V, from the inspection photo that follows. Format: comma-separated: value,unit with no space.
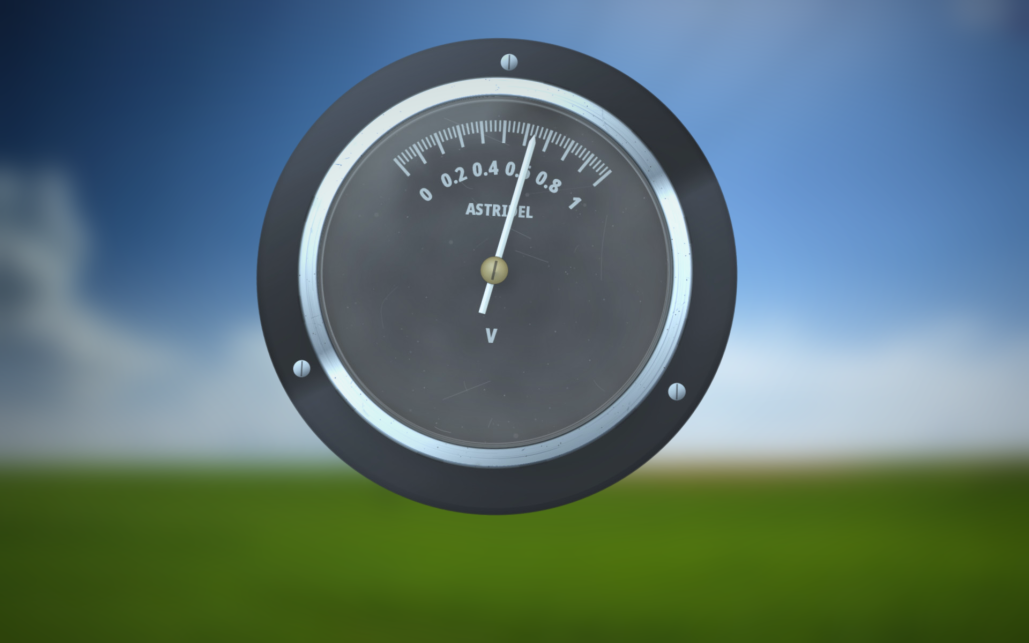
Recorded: 0.64,V
